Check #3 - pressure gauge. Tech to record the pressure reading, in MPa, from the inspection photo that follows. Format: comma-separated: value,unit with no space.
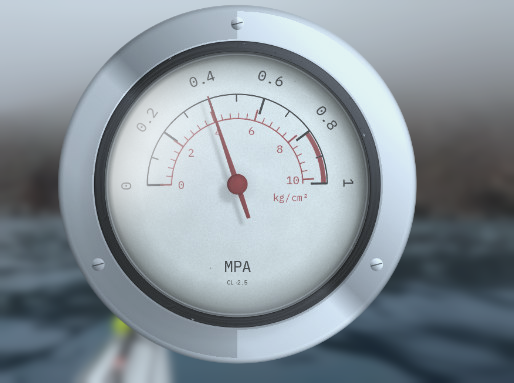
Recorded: 0.4,MPa
